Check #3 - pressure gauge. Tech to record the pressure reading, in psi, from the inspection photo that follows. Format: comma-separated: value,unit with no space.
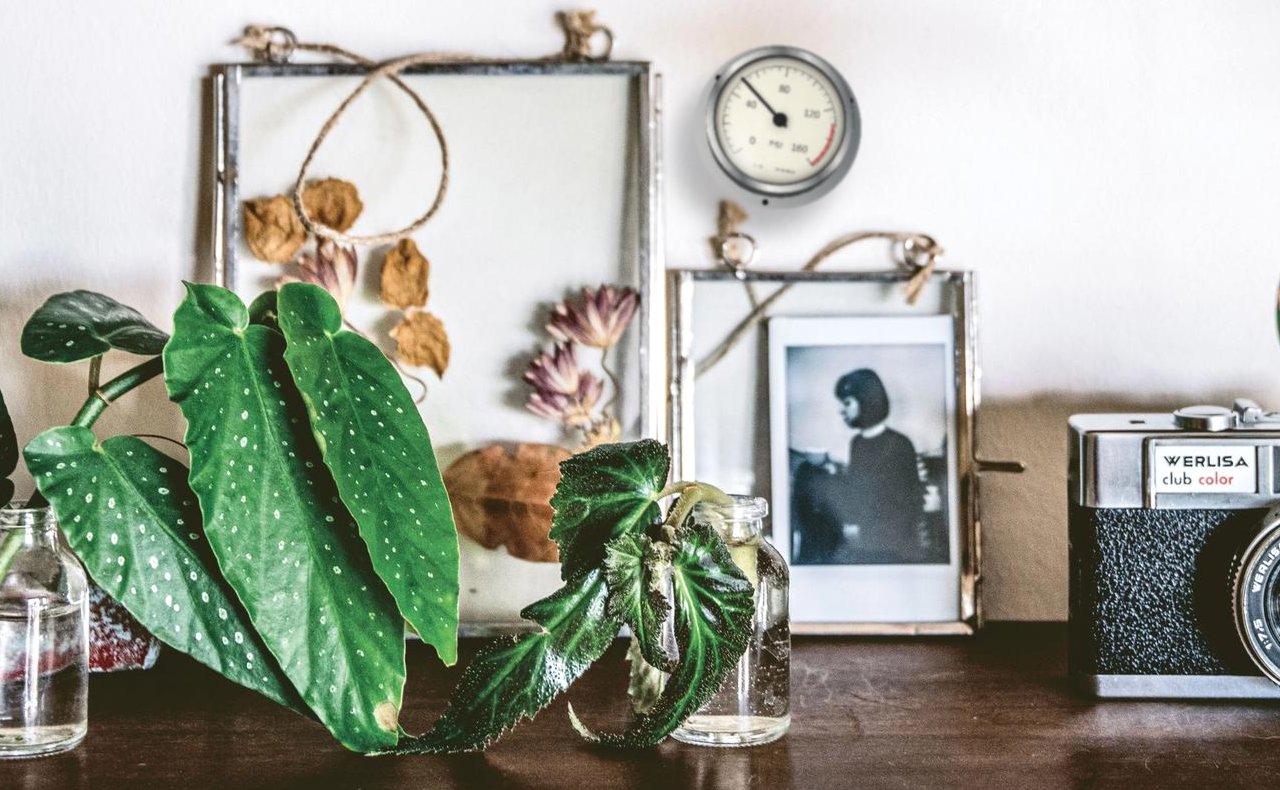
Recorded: 50,psi
